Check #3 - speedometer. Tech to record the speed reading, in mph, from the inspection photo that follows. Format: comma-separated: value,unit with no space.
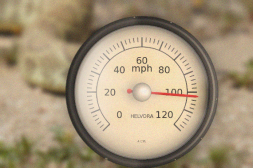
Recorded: 102,mph
